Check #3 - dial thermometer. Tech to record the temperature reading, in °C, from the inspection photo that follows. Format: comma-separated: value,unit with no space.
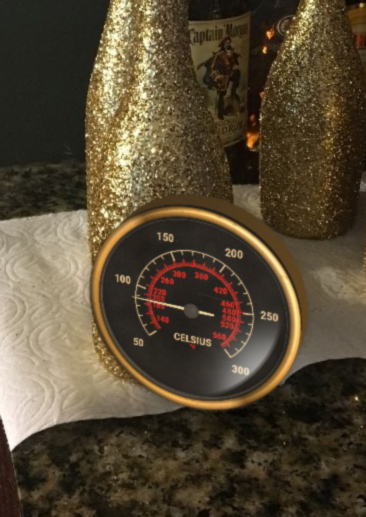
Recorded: 90,°C
